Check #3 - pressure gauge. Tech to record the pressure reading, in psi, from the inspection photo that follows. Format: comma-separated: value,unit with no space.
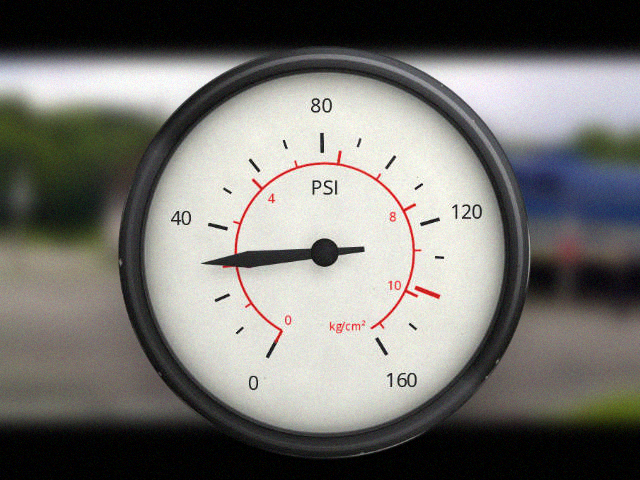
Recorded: 30,psi
